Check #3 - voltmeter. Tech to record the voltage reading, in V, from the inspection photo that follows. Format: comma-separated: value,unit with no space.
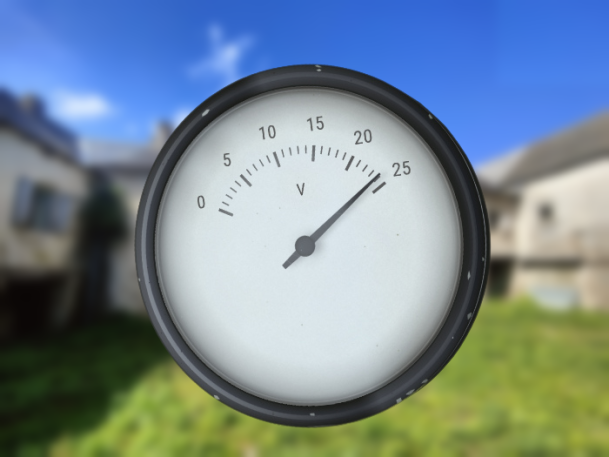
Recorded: 24,V
